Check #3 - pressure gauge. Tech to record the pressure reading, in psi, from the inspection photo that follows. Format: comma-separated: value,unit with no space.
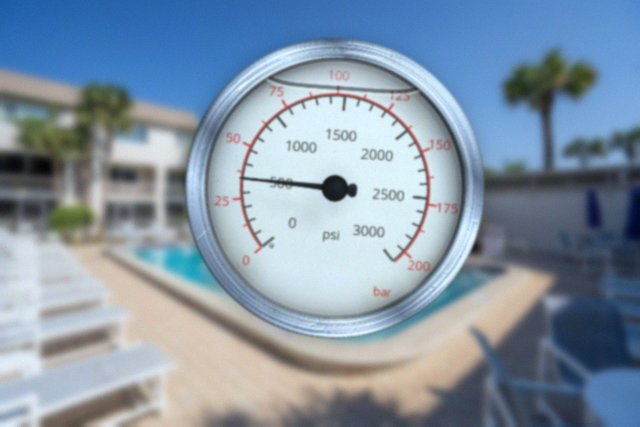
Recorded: 500,psi
